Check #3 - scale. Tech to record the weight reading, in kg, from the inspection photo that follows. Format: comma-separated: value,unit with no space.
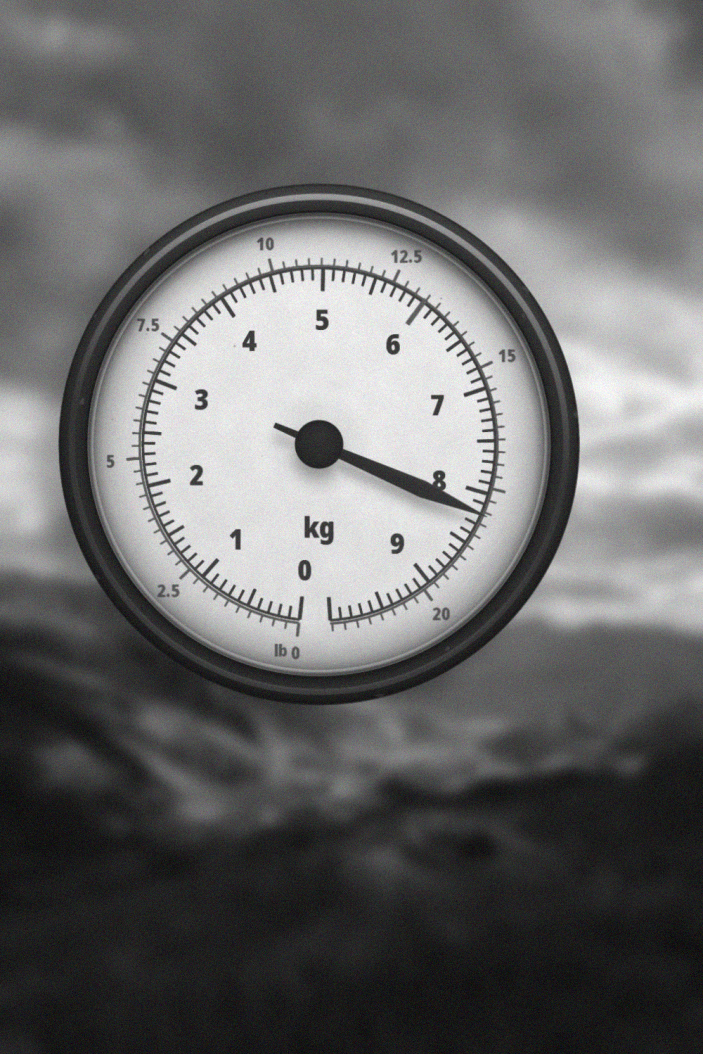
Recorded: 8.2,kg
